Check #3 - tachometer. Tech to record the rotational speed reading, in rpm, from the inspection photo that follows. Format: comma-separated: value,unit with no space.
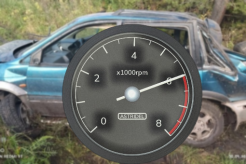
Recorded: 6000,rpm
